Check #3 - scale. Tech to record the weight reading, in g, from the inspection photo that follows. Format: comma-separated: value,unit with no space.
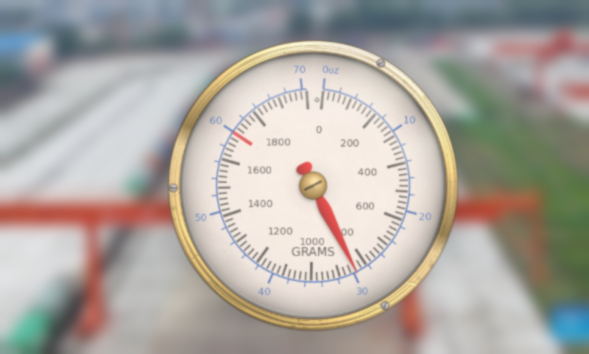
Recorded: 840,g
